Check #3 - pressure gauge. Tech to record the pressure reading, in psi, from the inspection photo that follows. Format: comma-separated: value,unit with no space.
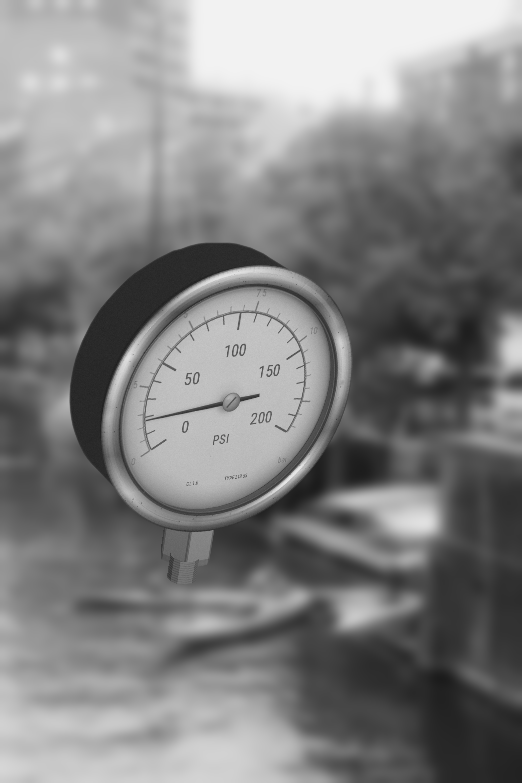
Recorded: 20,psi
